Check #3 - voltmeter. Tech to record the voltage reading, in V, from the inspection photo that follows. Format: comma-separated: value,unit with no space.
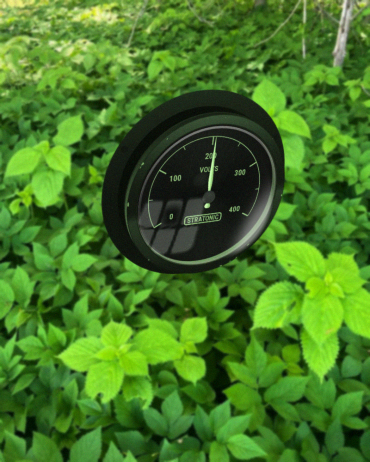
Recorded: 200,V
